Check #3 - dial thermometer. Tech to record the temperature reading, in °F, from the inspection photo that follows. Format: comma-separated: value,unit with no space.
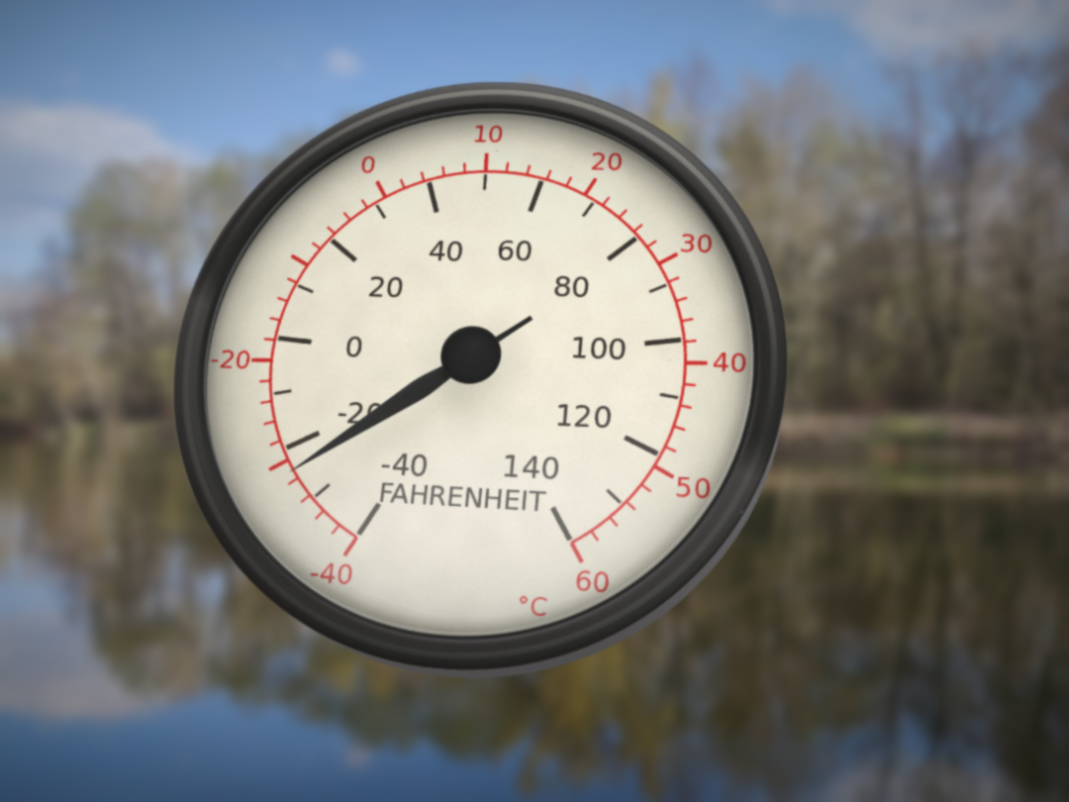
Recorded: -25,°F
